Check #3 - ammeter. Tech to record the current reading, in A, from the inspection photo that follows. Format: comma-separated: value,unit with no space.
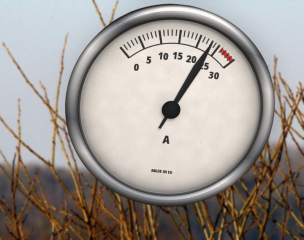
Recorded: 23,A
